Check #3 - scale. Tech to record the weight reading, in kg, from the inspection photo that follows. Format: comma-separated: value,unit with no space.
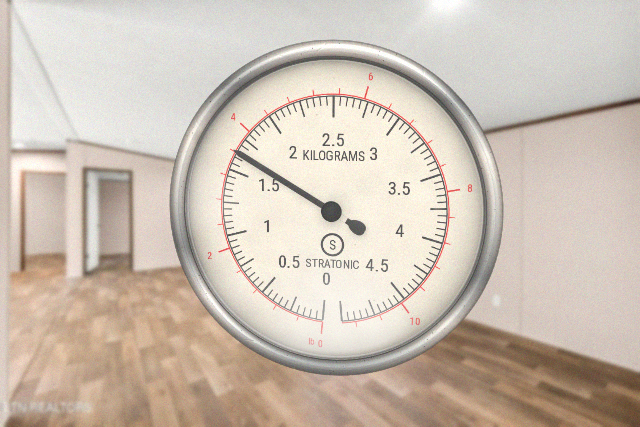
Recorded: 1.65,kg
